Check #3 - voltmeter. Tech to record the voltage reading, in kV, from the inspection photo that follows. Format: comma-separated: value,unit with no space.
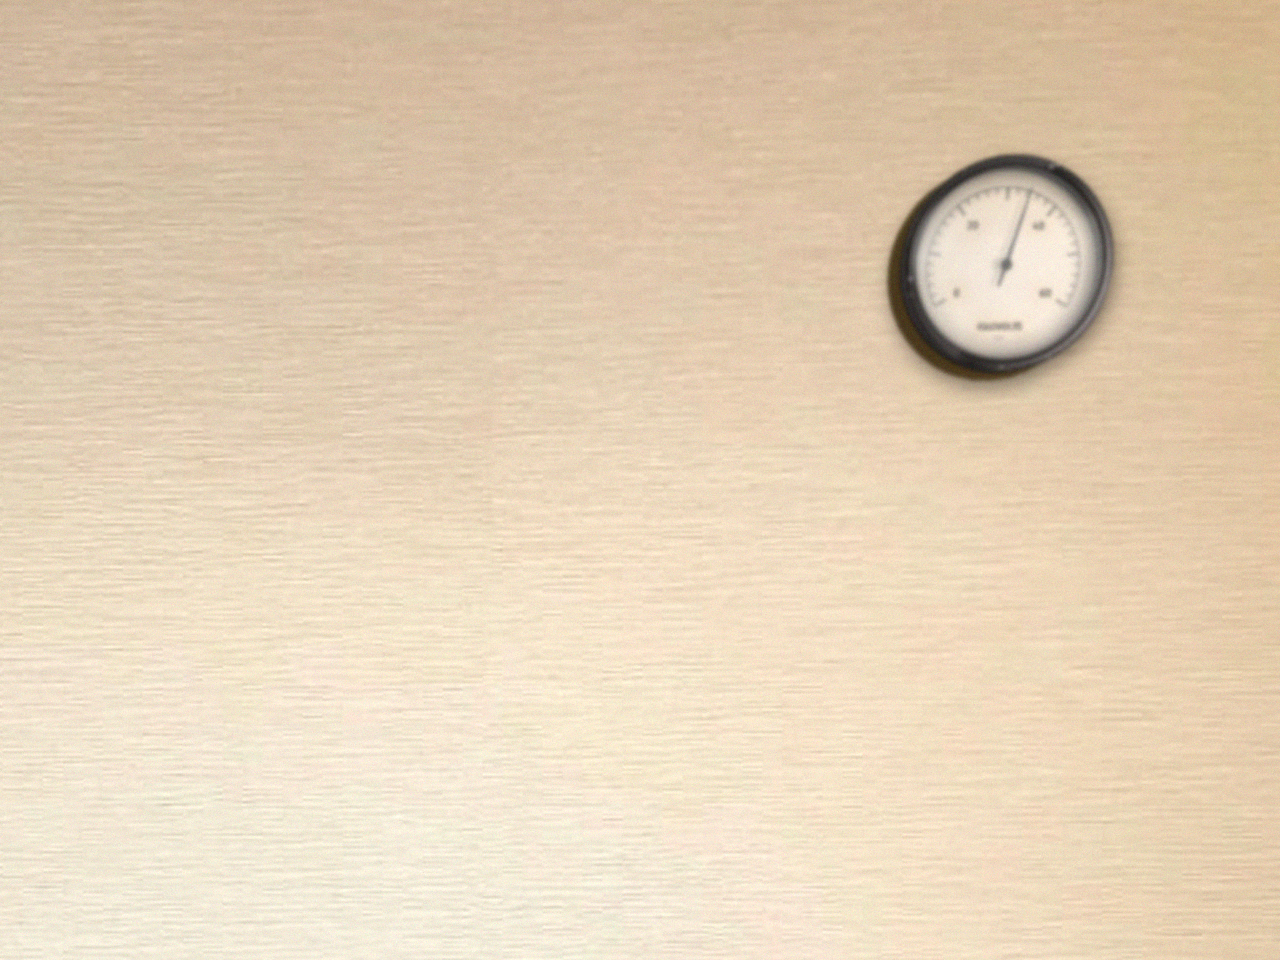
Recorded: 34,kV
